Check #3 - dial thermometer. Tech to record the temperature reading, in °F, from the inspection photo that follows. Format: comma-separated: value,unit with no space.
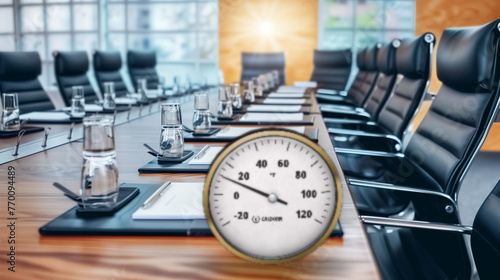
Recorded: 12,°F
